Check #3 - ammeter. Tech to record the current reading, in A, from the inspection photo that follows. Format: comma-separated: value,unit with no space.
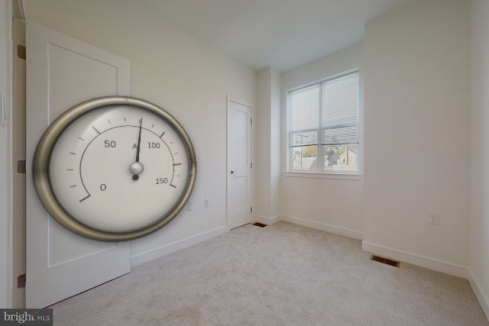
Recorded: 80,A
